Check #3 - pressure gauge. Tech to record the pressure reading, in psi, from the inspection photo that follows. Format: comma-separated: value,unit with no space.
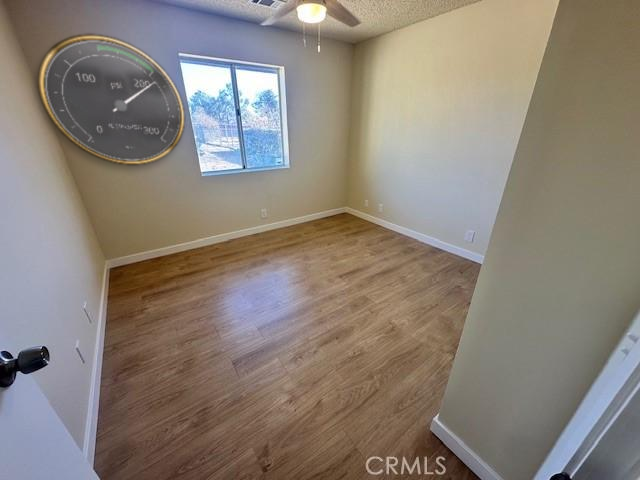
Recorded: 210,psi
